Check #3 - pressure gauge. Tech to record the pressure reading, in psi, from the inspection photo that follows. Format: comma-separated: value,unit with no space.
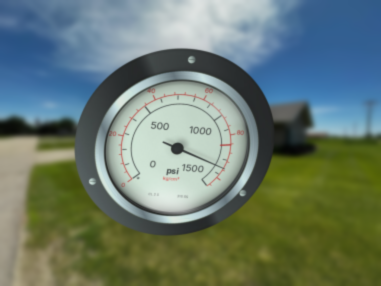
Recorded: 1350,psi
